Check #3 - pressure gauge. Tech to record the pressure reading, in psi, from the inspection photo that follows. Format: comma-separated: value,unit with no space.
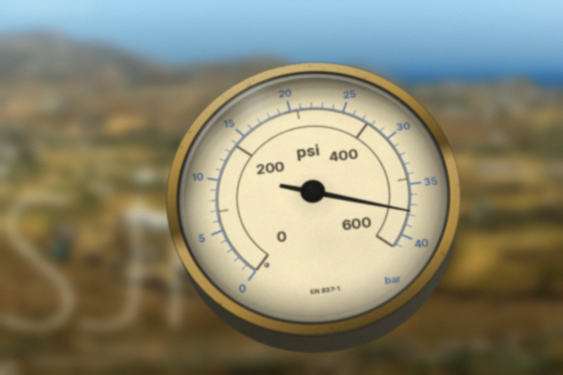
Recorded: 550,psi
